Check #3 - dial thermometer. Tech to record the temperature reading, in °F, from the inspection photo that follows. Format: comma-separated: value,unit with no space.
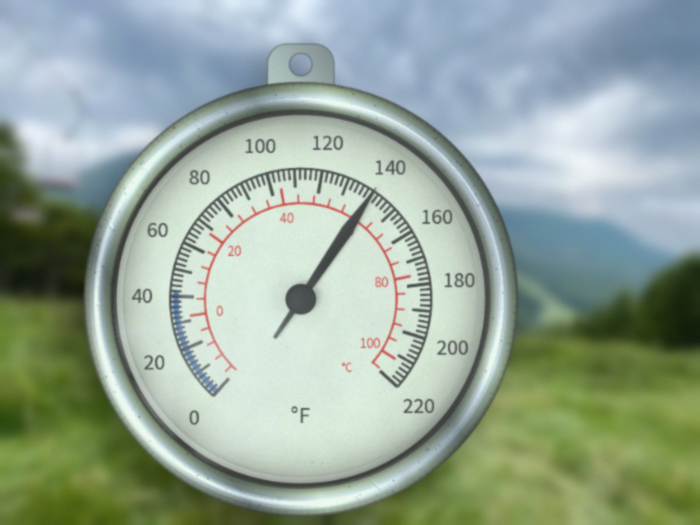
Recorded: 140,°F
